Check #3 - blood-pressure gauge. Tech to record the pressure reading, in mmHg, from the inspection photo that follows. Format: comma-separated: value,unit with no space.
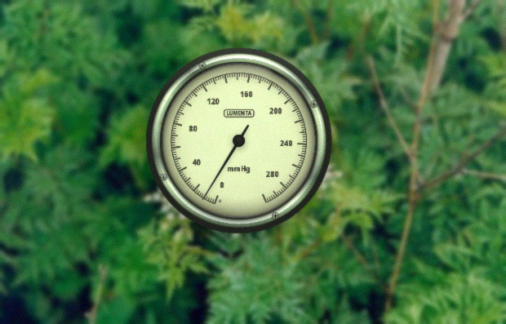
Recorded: 10,mmHg
